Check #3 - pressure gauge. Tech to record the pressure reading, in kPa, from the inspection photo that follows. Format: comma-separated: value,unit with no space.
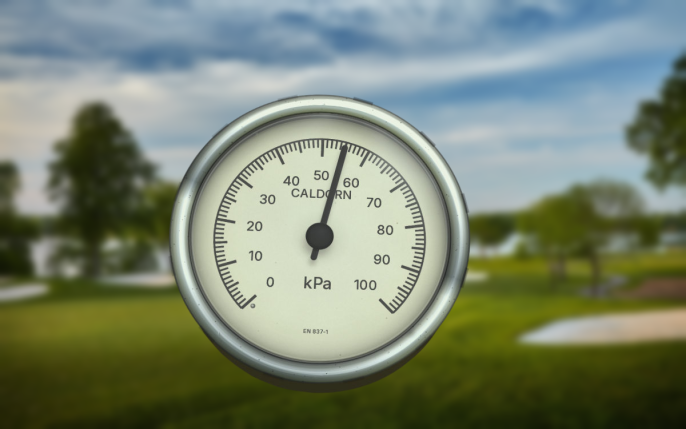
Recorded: 55,kPa
